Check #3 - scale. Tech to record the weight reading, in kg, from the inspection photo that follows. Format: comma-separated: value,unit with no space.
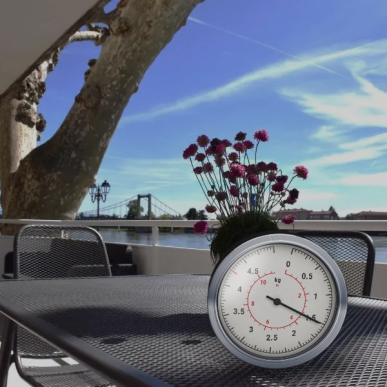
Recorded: 1.5,kg
